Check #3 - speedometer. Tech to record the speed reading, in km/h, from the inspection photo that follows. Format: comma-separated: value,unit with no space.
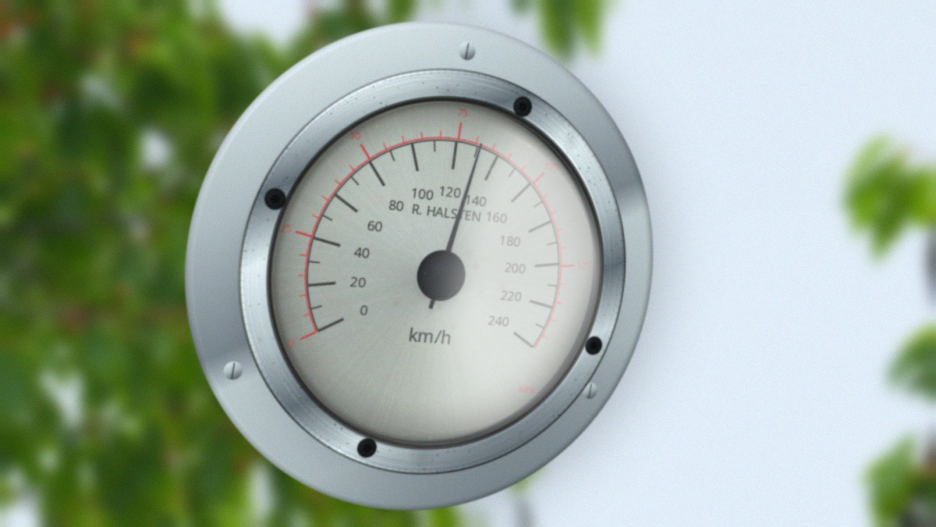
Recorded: 130,km/h
